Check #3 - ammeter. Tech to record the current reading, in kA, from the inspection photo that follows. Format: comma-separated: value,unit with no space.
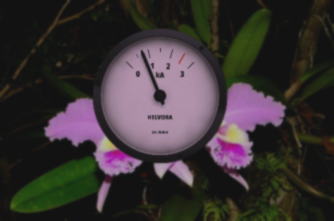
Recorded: 0.75,kA
